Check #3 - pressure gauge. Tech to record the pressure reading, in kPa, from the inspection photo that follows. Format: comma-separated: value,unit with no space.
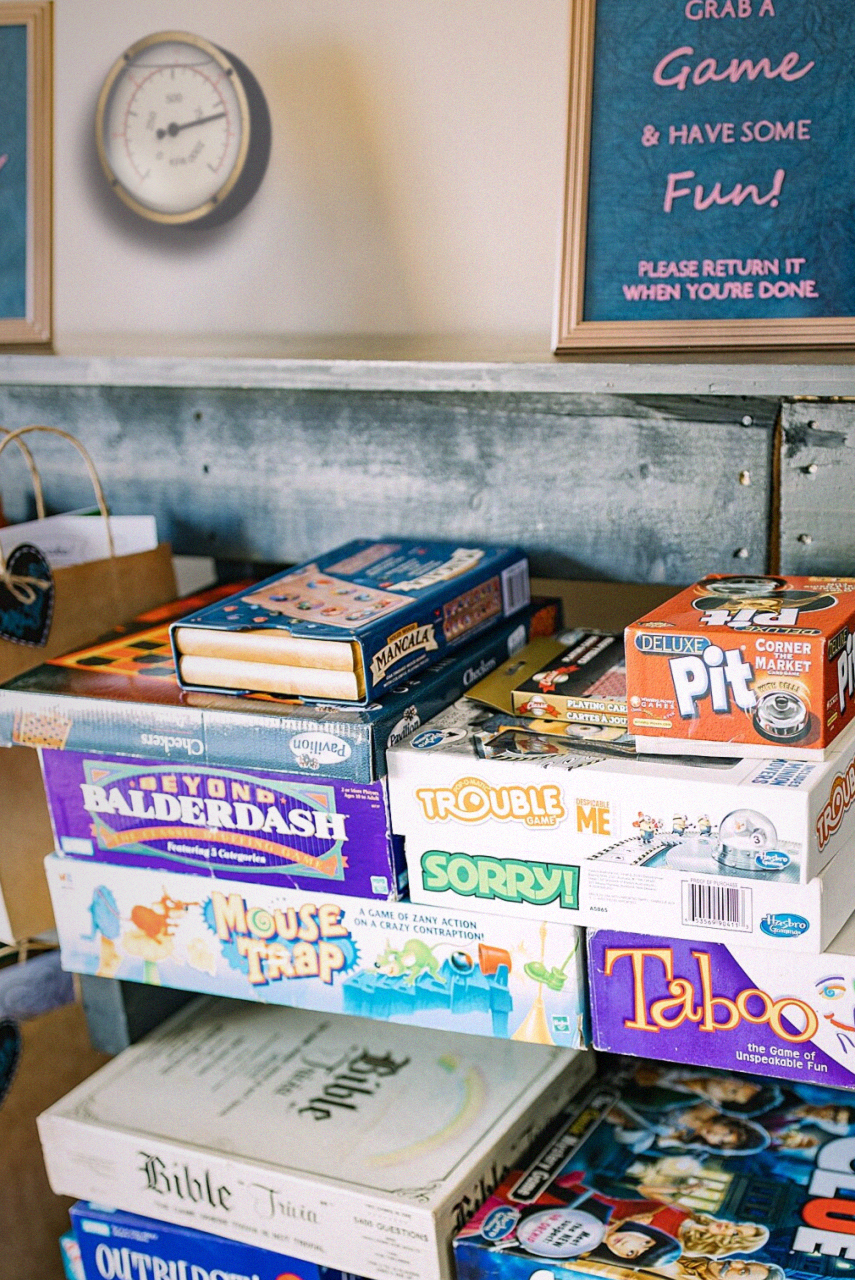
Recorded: 800,kPa
